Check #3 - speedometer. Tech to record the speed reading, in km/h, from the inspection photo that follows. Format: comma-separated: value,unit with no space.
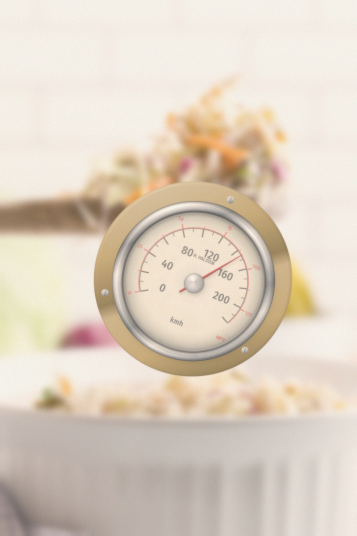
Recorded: 145,km/h
